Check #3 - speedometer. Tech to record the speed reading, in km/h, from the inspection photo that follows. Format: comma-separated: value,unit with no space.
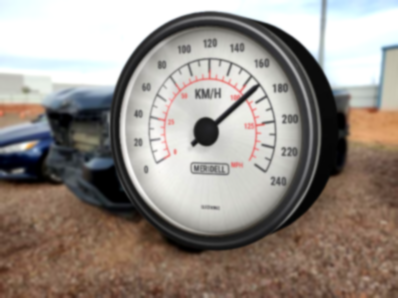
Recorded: 170,km/h
